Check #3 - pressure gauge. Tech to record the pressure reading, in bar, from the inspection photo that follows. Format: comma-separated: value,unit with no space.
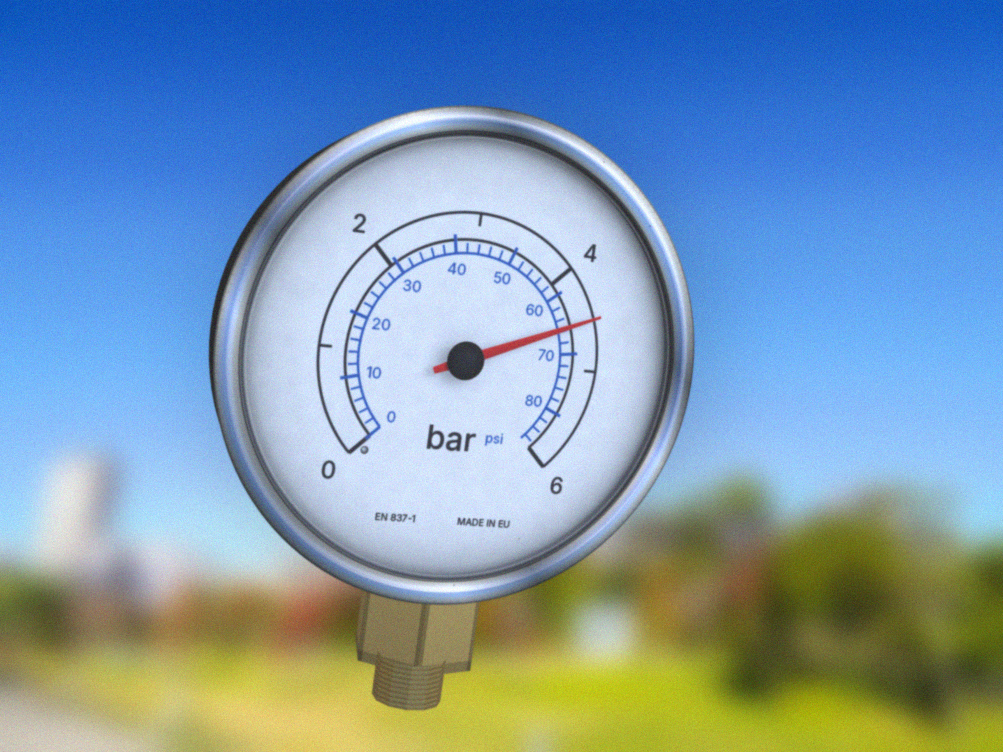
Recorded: 4.5,bar
